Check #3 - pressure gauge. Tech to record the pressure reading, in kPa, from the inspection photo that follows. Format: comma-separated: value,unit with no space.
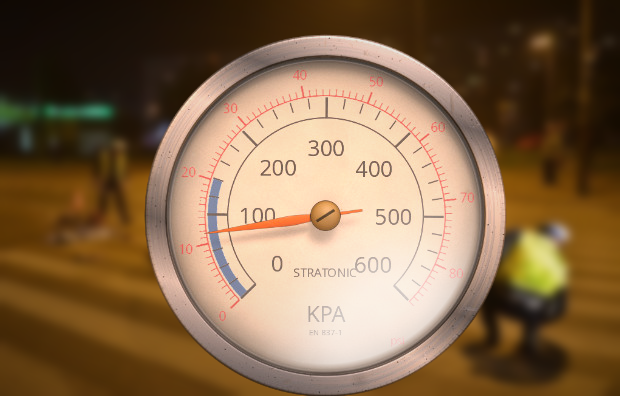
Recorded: 80,kPa
